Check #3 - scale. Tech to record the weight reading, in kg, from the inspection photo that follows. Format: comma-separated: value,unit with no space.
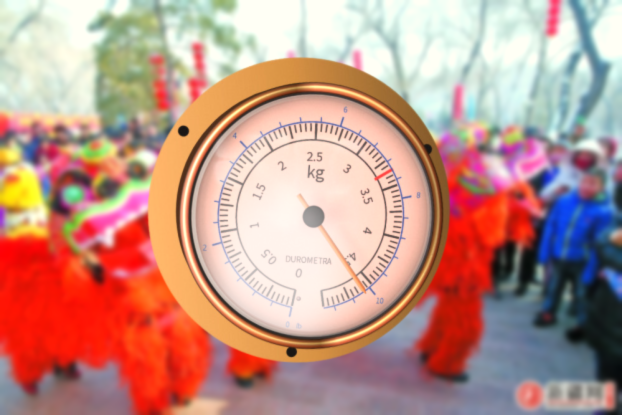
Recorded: 4.6,kg
